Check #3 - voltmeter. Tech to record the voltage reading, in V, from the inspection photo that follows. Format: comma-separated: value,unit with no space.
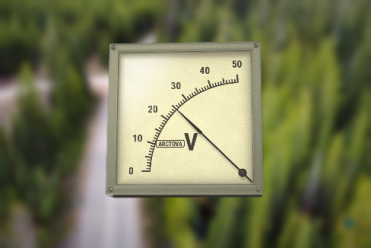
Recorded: 25,V
